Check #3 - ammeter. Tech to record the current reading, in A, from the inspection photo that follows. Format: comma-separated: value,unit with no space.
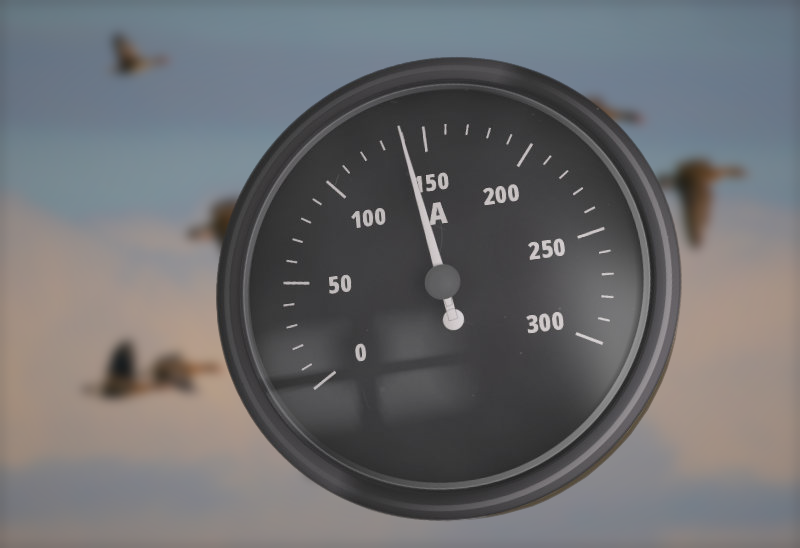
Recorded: 140,A
